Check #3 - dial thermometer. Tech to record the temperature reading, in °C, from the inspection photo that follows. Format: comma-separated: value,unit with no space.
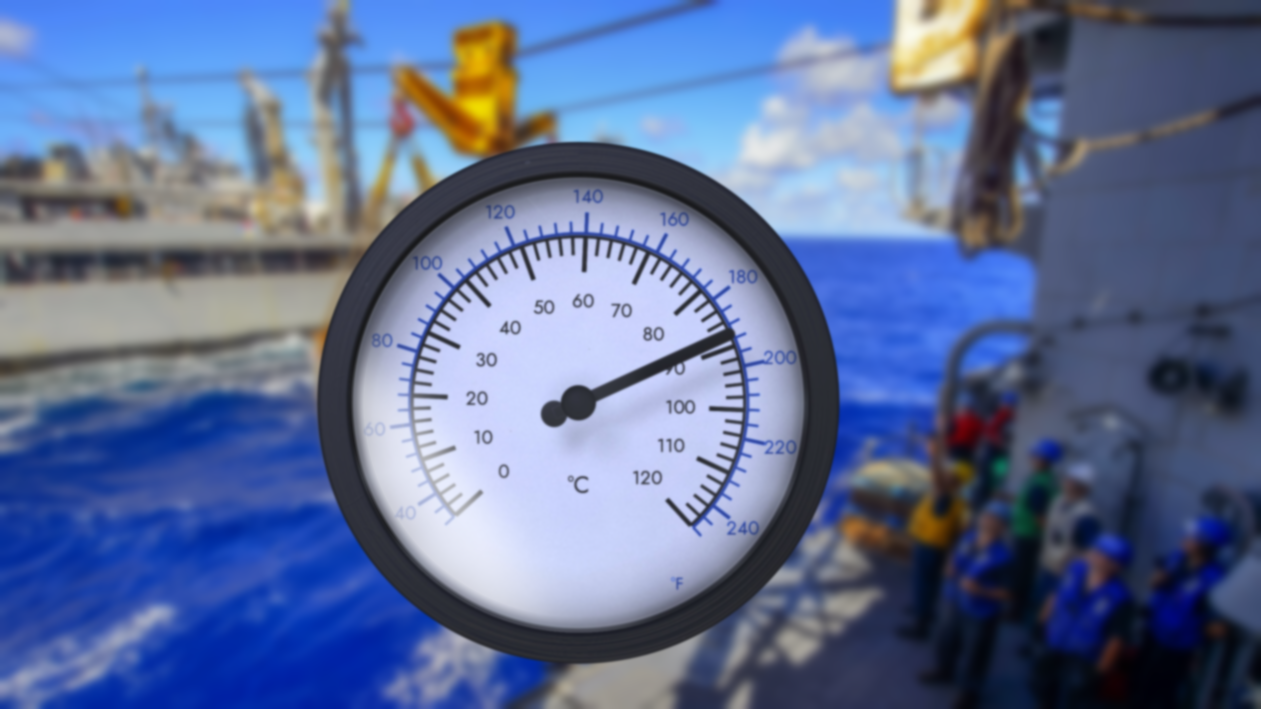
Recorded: 88,°C
